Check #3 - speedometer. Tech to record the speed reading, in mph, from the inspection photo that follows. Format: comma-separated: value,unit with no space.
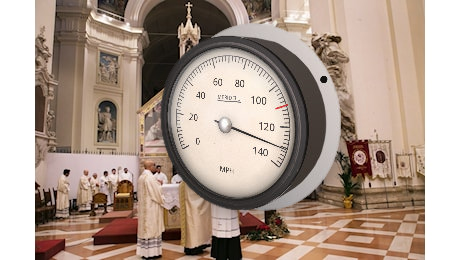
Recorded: 130,mph
